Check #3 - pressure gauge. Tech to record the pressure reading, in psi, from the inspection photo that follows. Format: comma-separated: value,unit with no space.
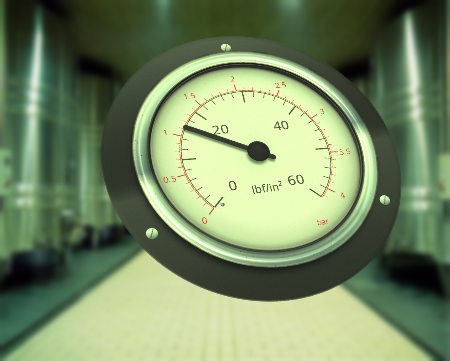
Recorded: 16,psi
